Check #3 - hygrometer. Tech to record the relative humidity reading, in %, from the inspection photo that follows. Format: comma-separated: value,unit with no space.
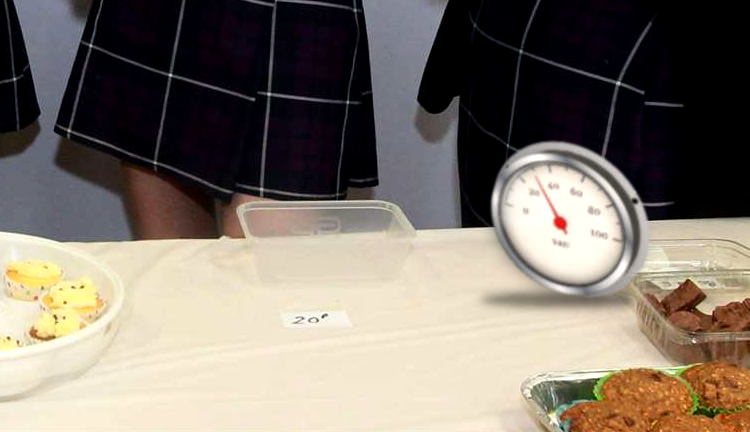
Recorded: 30,%
